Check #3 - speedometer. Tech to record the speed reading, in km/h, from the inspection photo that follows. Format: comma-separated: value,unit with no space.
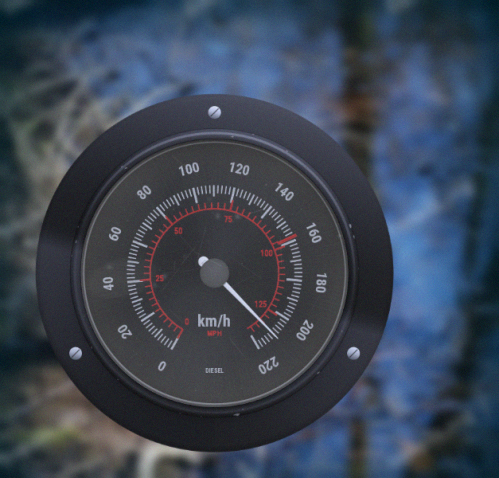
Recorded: 210,km/h
